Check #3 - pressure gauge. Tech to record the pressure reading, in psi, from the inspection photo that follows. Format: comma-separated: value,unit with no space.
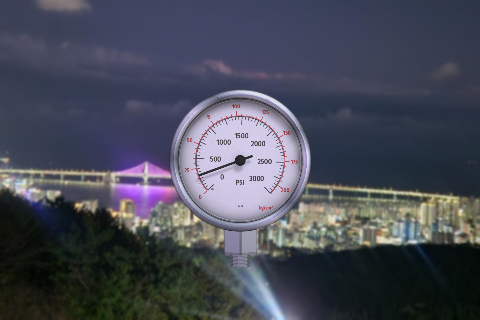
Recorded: 250,psi
